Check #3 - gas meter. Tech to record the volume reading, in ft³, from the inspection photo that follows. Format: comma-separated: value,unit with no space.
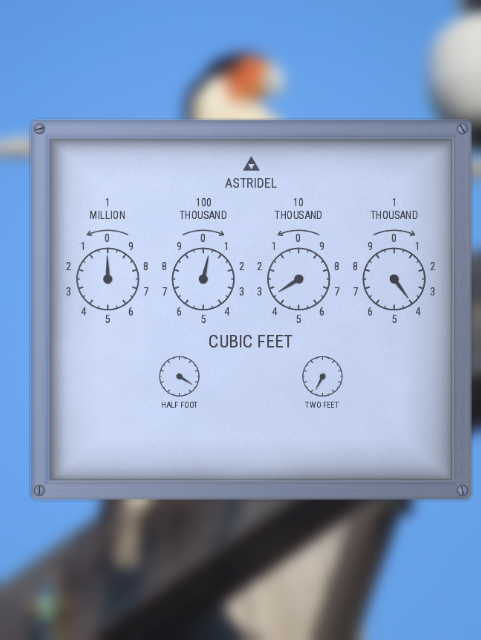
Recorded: 3400,ft³
